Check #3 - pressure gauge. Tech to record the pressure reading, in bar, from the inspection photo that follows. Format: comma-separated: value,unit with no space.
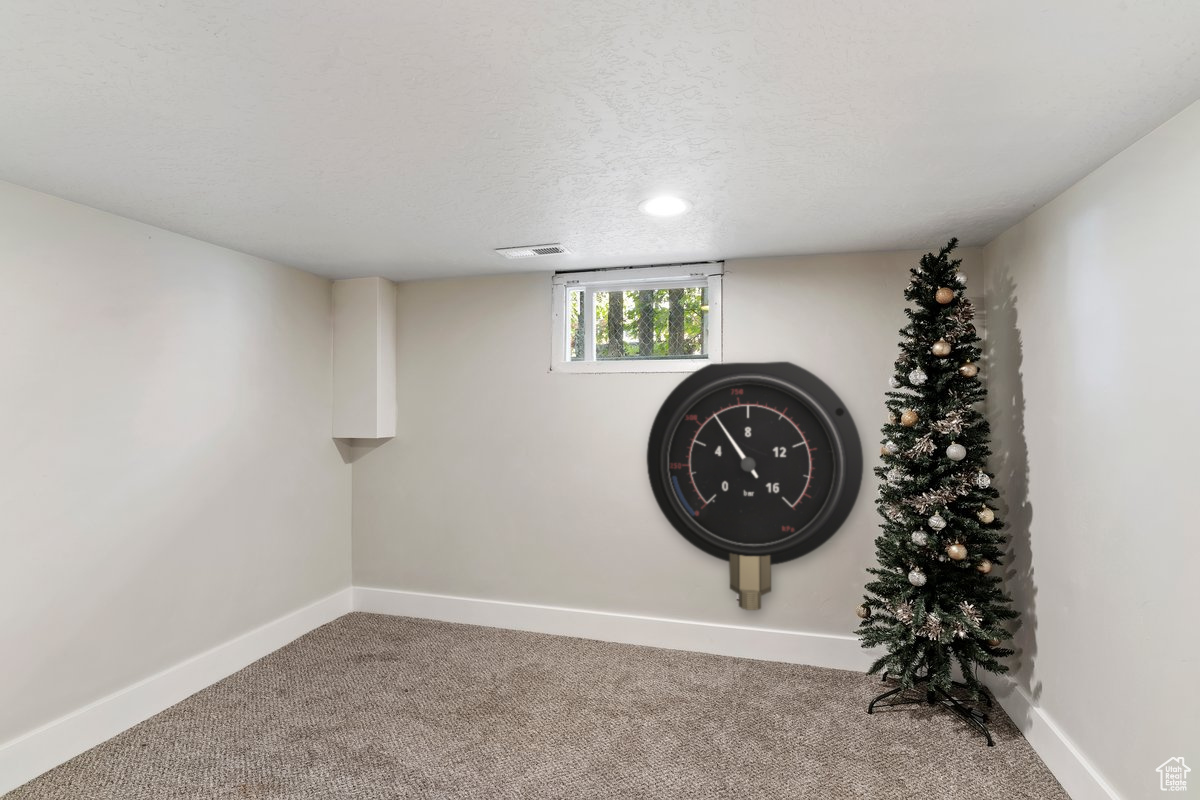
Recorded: 6,bar
